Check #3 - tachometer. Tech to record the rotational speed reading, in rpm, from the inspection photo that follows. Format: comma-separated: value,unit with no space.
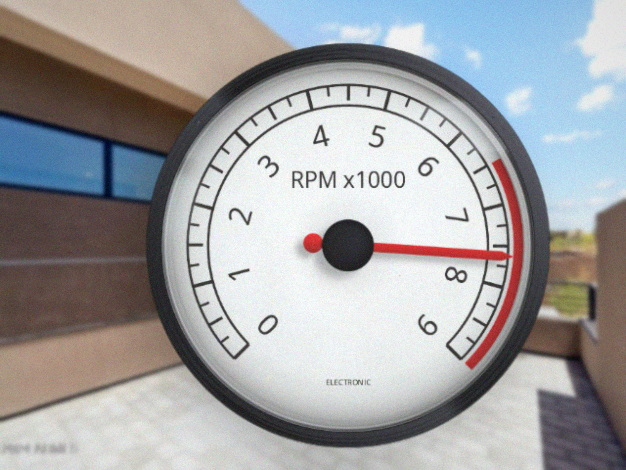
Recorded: 7625,rpm
